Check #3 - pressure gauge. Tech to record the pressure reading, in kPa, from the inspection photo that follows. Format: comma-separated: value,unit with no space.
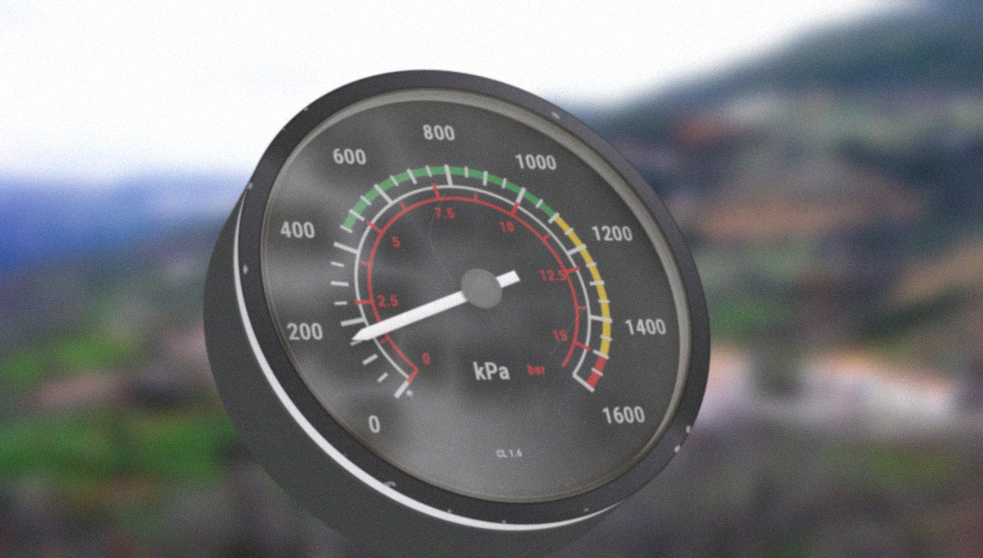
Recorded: 150,kPa
